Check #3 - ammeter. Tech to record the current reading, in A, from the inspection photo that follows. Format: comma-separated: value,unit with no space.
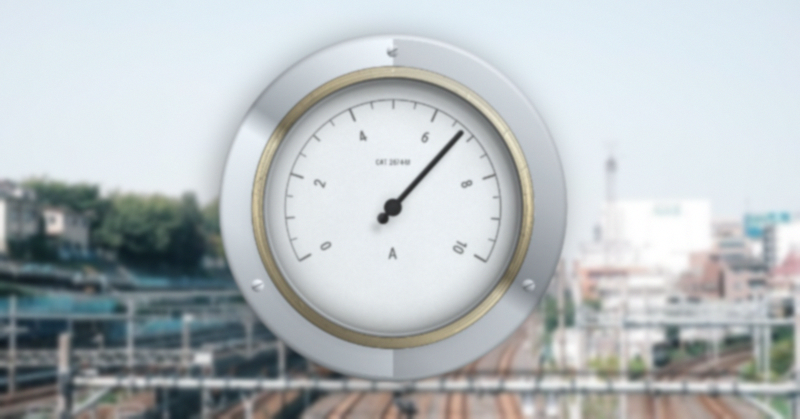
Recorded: 6.75,A
